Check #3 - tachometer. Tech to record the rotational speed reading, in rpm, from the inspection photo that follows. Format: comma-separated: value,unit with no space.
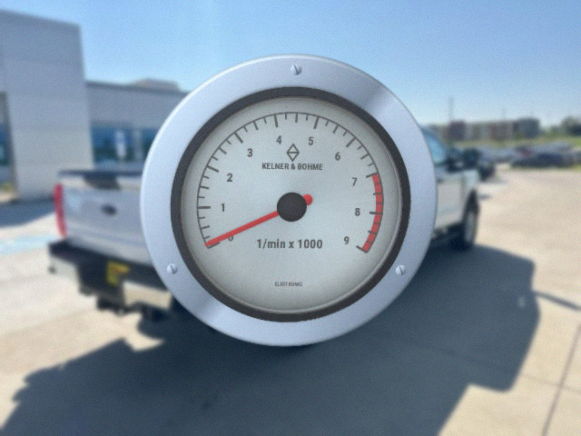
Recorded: 125,rpm
